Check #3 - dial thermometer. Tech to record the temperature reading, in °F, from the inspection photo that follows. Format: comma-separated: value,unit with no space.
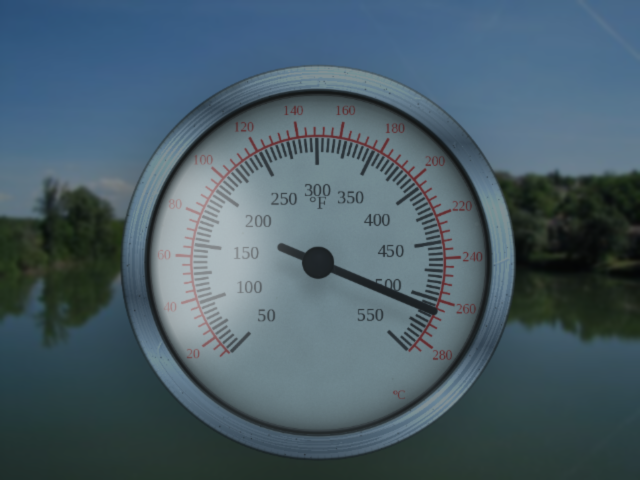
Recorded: 510,°F
